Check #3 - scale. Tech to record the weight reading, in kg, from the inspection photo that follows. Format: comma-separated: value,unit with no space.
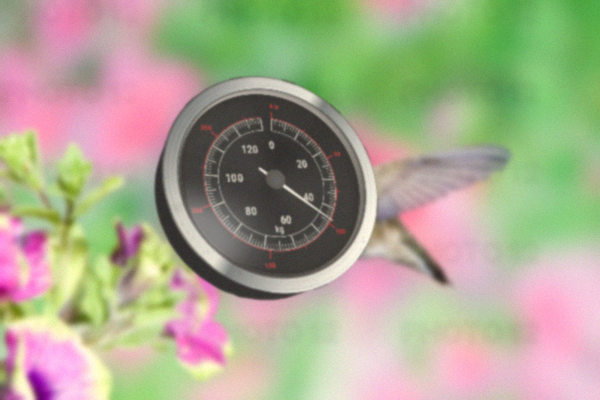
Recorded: 45,kg
